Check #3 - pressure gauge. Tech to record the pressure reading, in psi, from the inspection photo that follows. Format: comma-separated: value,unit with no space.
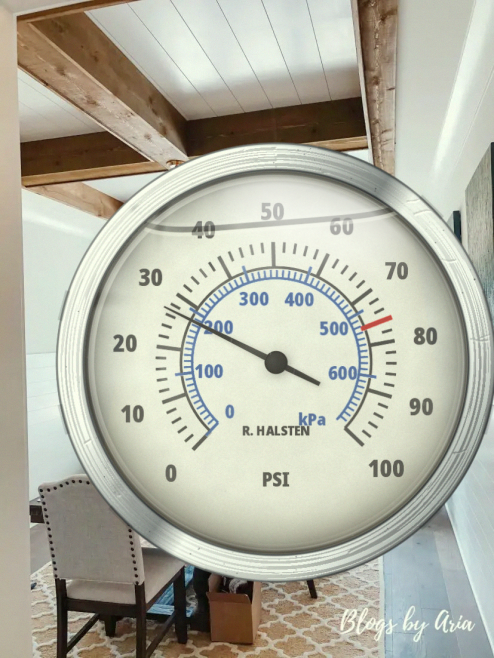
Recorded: 27,psi
